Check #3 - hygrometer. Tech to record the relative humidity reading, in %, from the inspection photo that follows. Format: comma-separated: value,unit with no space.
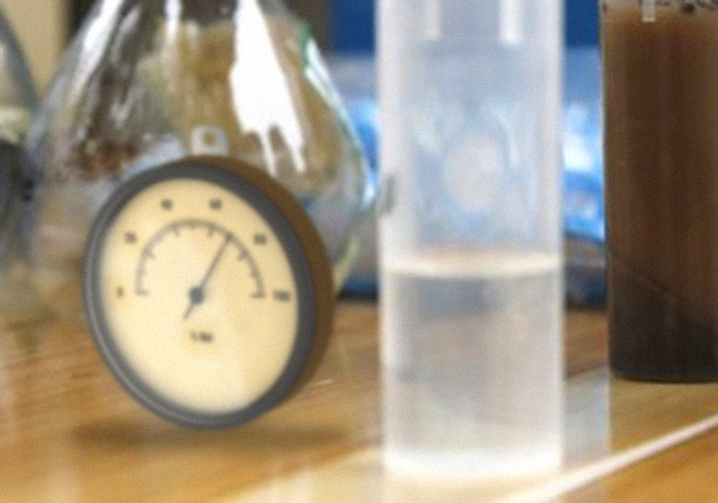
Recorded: 70,%
